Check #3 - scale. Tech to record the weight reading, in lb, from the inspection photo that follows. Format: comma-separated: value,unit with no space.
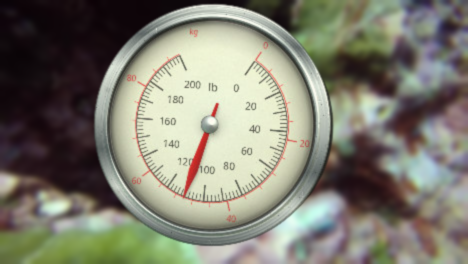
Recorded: 110,lb
